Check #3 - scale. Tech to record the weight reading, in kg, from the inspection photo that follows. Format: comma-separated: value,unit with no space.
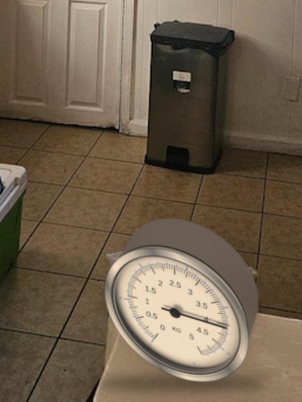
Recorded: 4,kg
